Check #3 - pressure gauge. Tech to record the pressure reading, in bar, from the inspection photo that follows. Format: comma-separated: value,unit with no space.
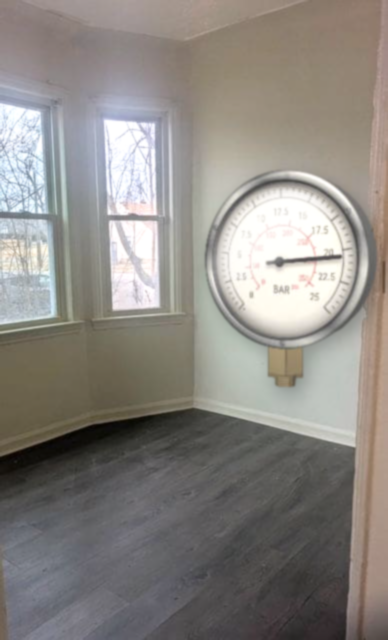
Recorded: 20.5,bar
